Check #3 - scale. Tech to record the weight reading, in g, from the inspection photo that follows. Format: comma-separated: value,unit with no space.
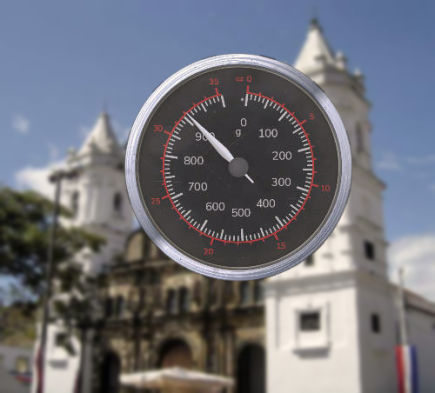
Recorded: 910,g
